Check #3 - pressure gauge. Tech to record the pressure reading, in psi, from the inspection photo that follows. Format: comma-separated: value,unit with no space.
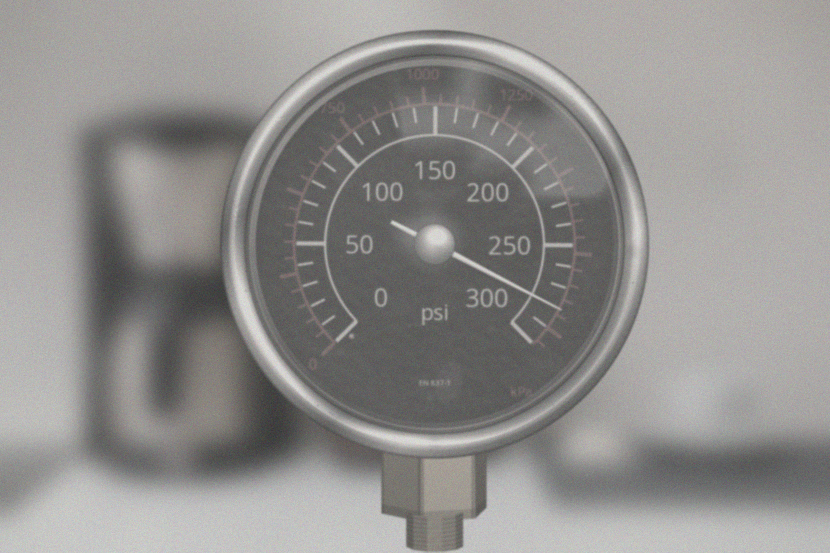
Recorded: 280,psi
